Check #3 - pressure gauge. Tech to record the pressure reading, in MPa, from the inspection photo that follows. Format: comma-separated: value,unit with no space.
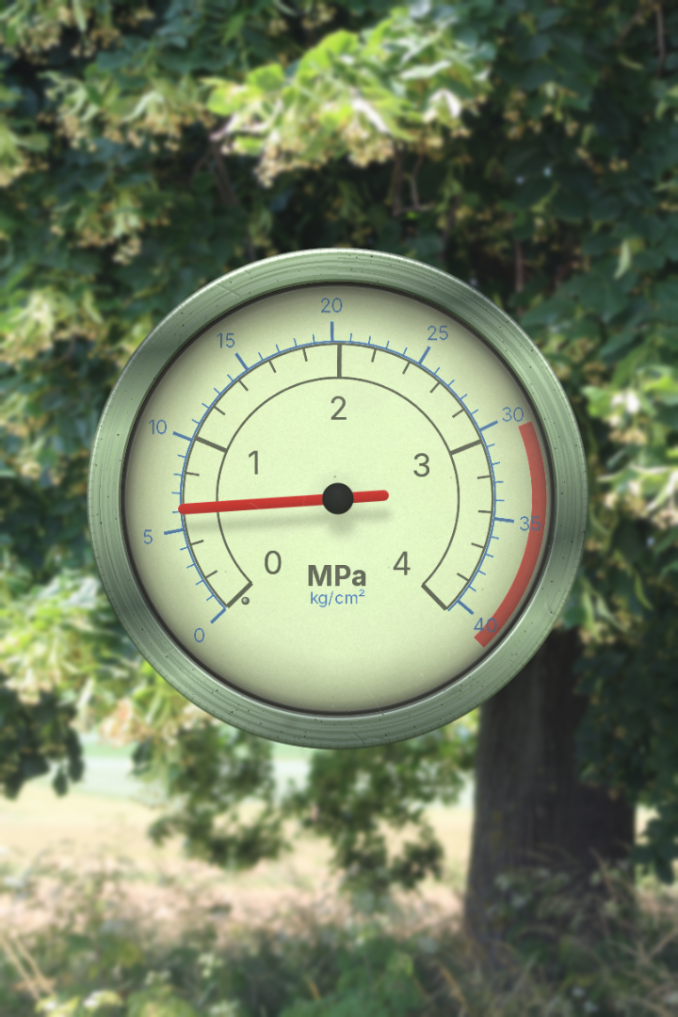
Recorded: 0.6,MPa
